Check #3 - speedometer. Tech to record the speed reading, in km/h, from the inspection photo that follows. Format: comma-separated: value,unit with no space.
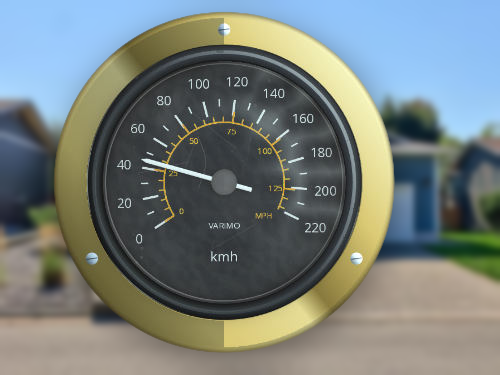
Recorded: 45,km/h
